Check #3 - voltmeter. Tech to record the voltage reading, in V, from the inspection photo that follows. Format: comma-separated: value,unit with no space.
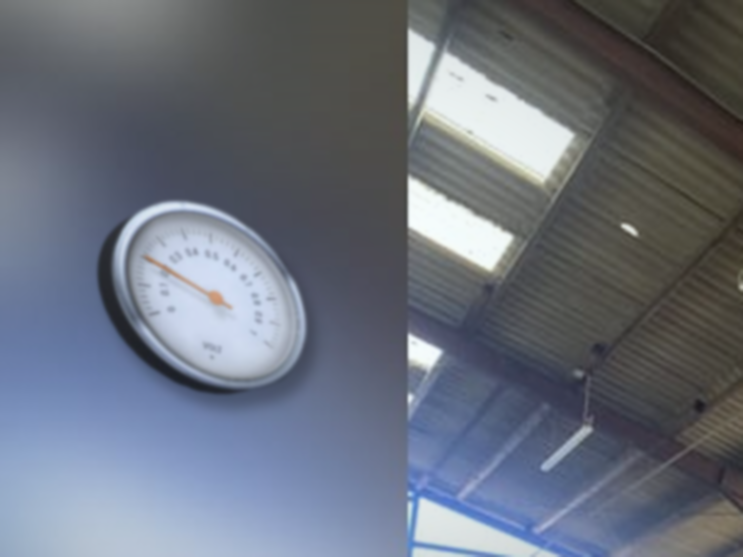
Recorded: 0.2,V
